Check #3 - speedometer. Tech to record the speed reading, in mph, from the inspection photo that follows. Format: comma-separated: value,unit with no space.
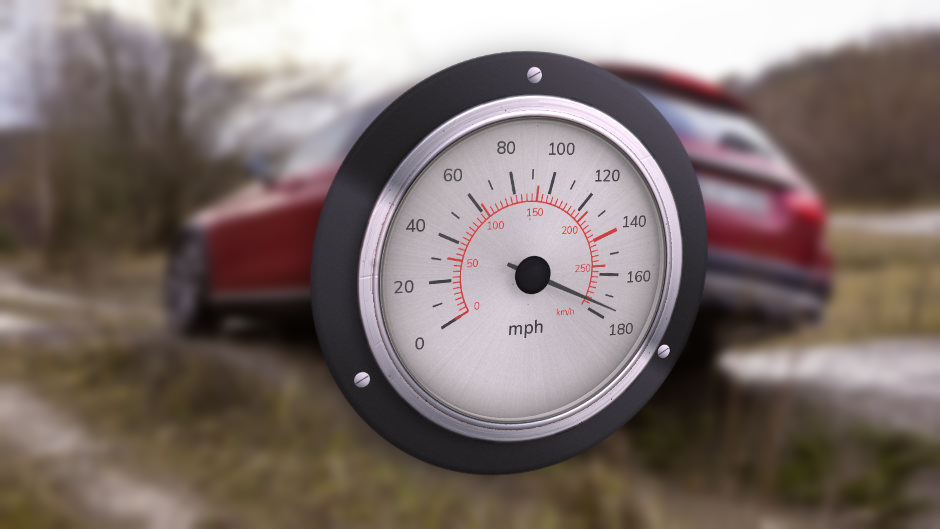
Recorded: 175,mph
